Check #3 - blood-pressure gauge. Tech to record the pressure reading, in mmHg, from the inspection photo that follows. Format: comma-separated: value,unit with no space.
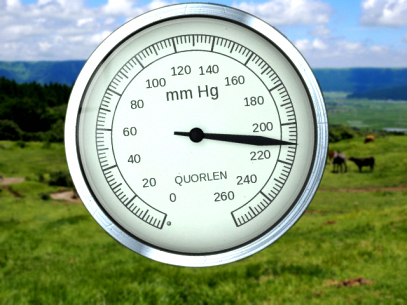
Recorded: 210,mmHg
